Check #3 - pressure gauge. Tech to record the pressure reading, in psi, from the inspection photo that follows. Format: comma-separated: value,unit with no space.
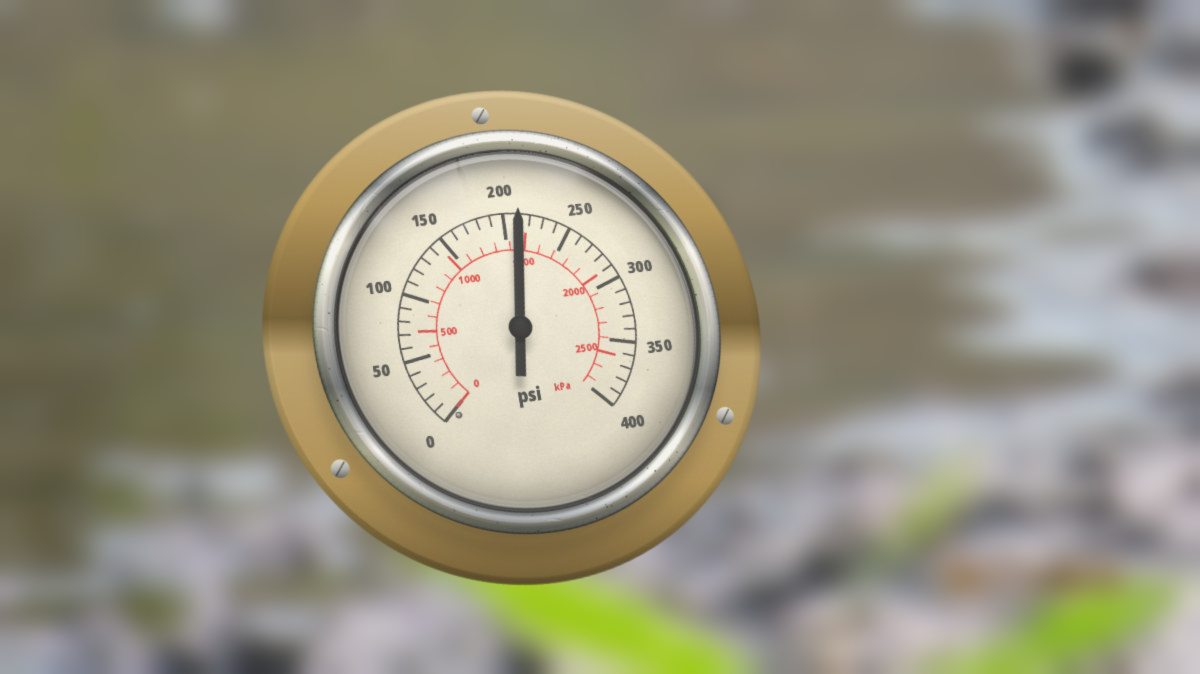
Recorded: 210,psi
